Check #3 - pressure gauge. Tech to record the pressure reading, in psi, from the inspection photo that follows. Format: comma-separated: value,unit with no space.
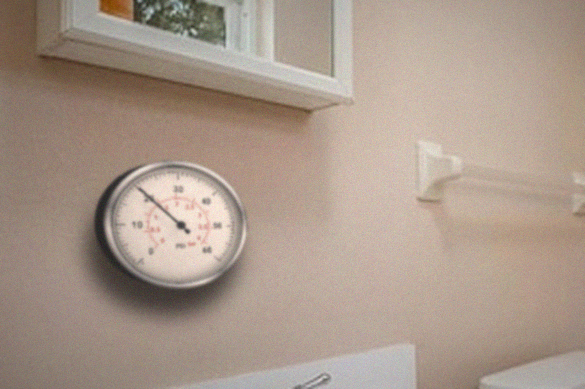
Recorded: 20,psi
